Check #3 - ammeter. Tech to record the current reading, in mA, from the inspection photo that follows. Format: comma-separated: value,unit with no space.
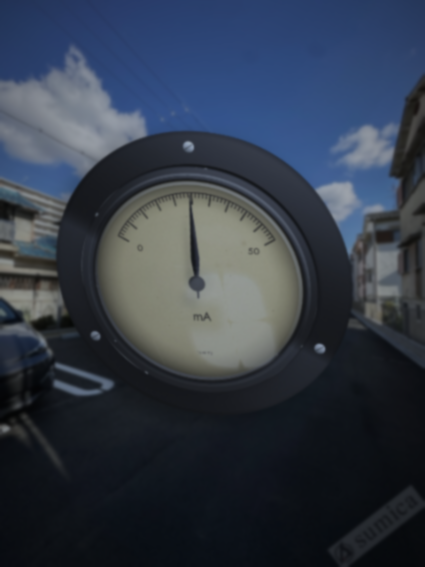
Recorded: 25,mA
